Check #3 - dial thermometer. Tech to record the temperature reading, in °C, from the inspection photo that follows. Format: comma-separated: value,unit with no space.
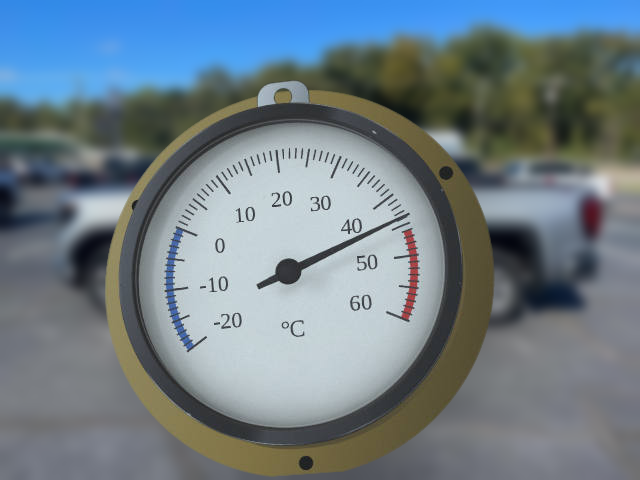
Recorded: 44,°C
